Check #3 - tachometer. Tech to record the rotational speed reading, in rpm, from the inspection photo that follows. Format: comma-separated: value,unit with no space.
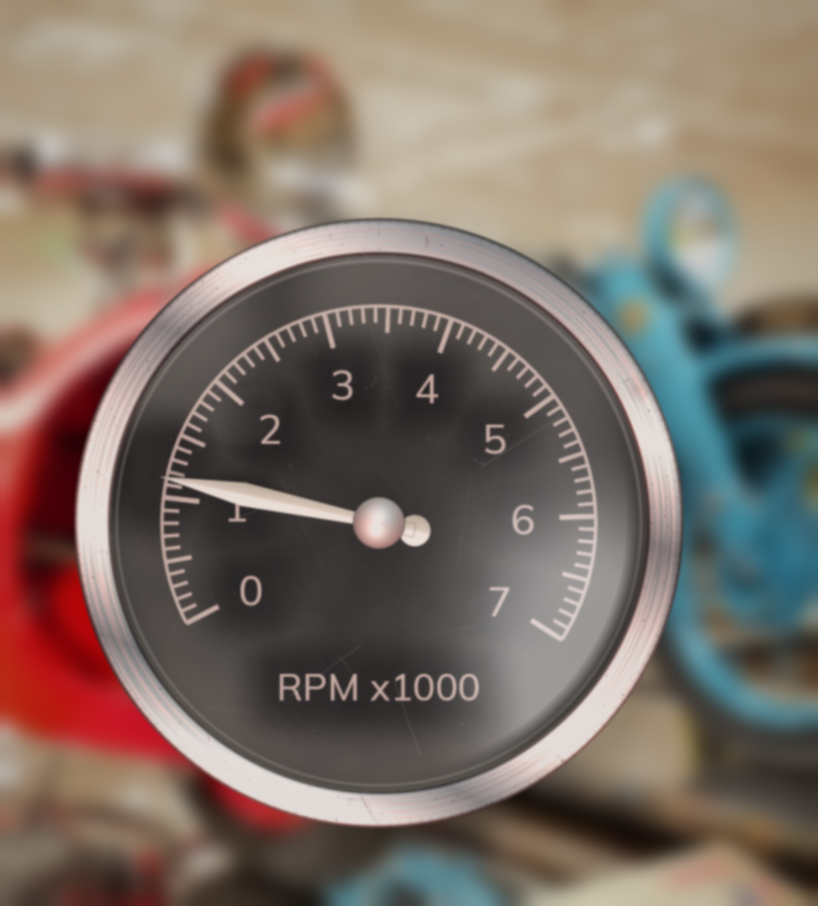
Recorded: 1150,rpm
